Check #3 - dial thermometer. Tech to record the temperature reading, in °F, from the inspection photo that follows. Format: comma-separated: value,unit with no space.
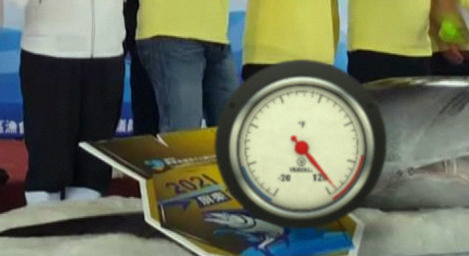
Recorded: 116,°F
